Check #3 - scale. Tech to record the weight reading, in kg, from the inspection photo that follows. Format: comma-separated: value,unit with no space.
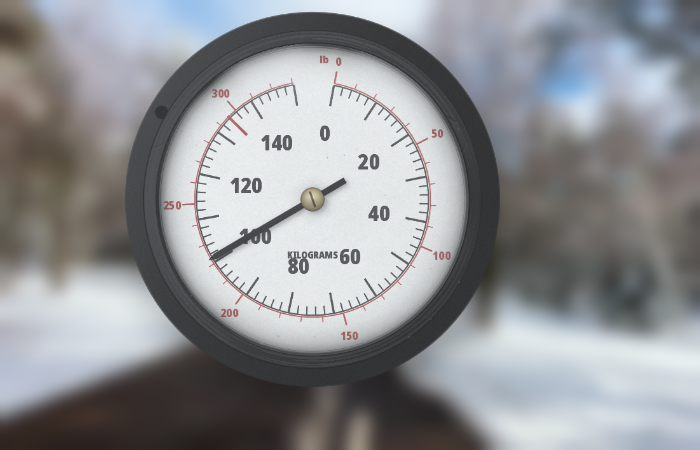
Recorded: 101,kg
